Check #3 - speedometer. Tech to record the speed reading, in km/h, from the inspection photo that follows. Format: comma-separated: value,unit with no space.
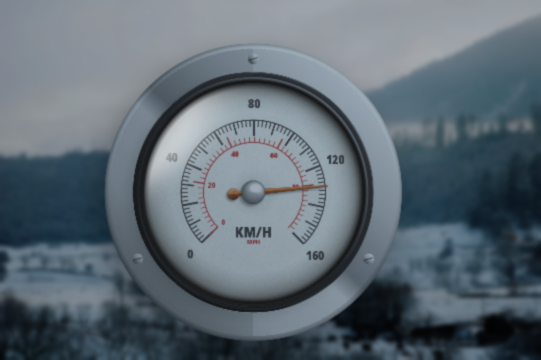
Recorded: 130,km/h
